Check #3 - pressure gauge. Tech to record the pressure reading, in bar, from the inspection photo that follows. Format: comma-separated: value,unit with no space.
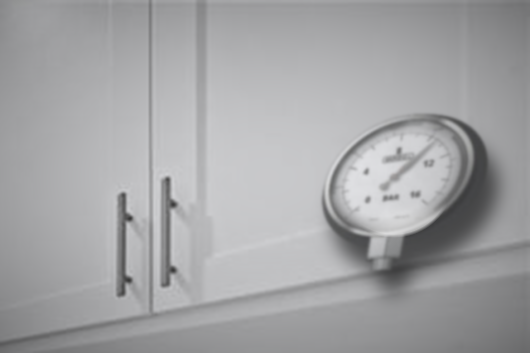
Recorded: 10.5,bar
